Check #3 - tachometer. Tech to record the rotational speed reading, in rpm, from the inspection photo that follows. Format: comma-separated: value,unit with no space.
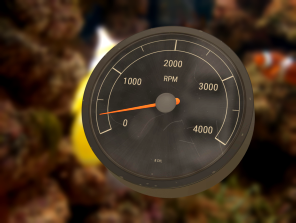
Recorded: 250,rpm
